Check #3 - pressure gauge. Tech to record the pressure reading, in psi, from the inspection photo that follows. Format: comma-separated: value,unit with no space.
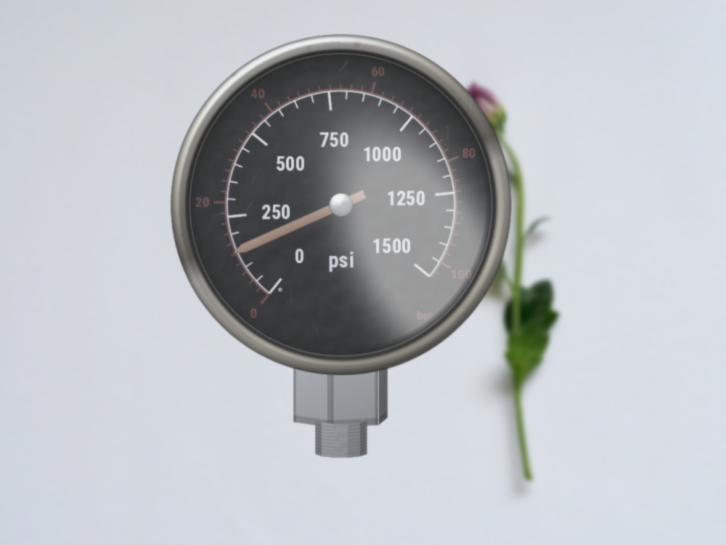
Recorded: 150,psi
